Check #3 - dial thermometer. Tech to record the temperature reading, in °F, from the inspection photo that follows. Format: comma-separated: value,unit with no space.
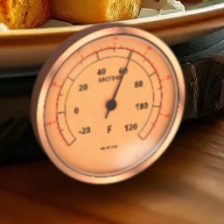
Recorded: 60,°F
